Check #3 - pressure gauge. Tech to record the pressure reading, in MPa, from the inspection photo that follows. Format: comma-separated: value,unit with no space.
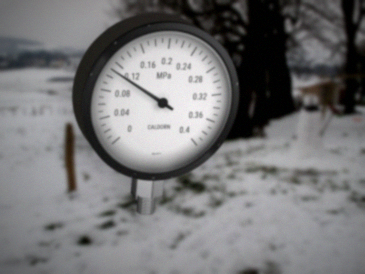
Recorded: 0.11,MPa
